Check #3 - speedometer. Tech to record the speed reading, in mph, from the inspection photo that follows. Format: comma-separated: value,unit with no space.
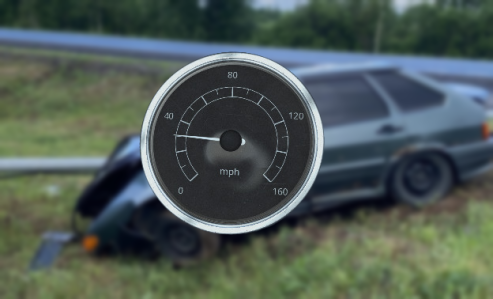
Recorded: 30,mph
